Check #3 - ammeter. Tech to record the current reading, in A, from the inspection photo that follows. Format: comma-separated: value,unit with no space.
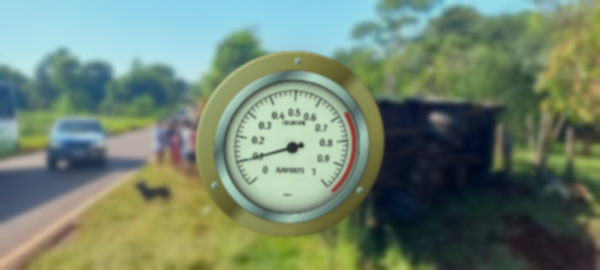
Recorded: 0.1,A
